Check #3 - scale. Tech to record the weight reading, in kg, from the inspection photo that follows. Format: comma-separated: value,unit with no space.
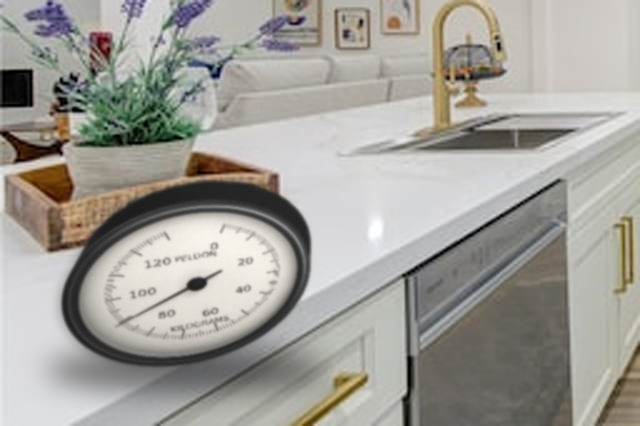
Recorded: 90,kg
